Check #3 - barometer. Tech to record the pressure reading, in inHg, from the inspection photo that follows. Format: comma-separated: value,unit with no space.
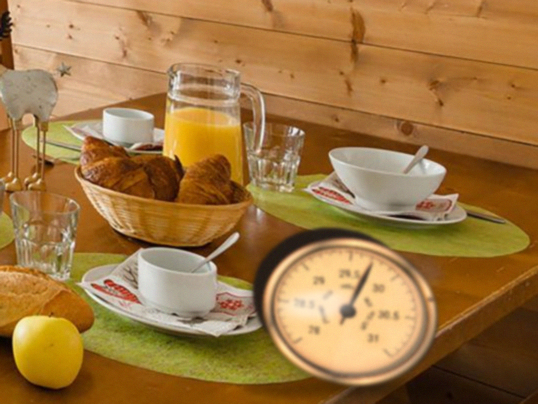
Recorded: 29.7,inHg
